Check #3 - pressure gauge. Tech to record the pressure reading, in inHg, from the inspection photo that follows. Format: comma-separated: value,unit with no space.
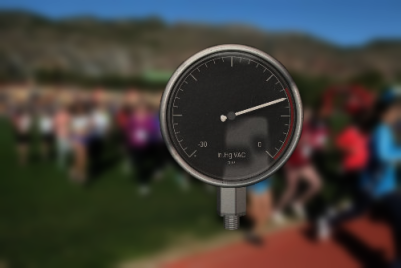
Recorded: -7,inHg
